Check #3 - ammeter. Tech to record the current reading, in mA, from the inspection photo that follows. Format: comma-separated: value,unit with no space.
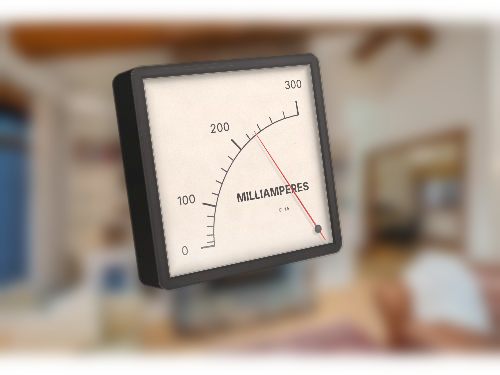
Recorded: 230,mA
